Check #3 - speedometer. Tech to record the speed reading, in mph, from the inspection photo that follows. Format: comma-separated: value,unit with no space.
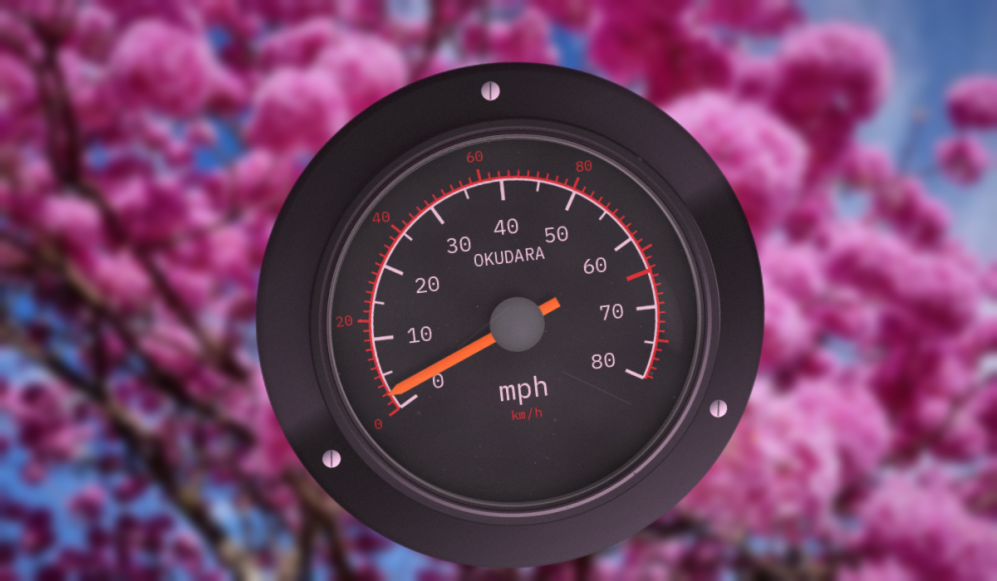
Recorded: 2.5,mph
